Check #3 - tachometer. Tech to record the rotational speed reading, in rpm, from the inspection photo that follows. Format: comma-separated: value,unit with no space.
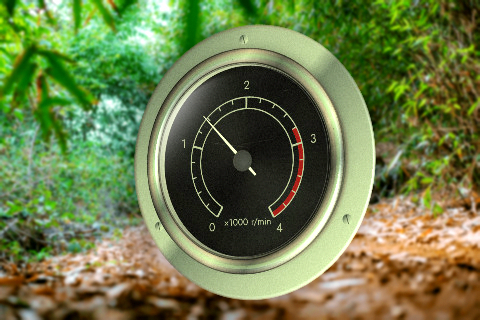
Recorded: 1400,rpm
